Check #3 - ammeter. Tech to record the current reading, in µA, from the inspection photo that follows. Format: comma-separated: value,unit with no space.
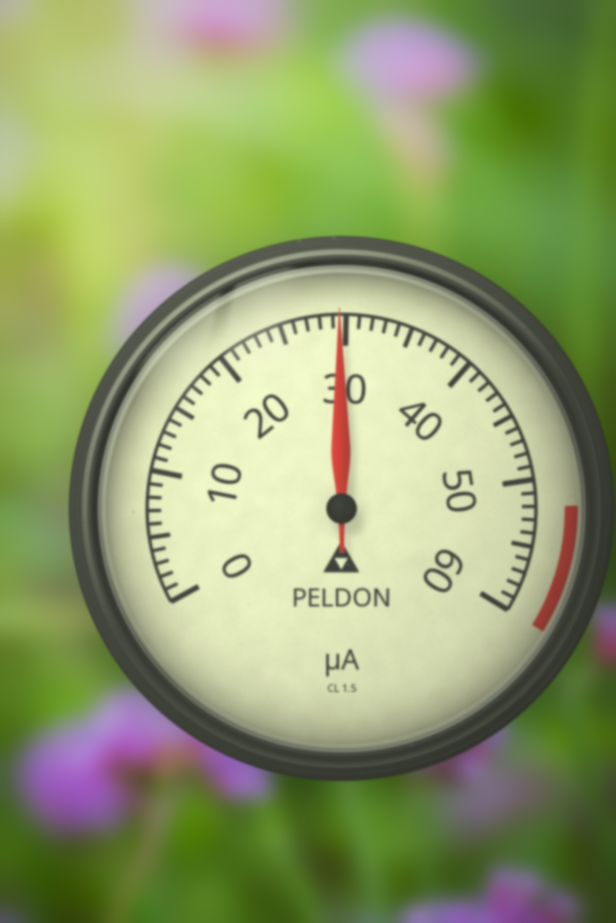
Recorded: 29.5,µA
